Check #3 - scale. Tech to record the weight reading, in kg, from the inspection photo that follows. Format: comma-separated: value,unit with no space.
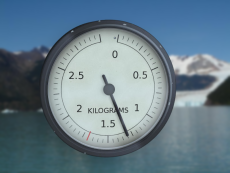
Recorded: 1.3,kg
